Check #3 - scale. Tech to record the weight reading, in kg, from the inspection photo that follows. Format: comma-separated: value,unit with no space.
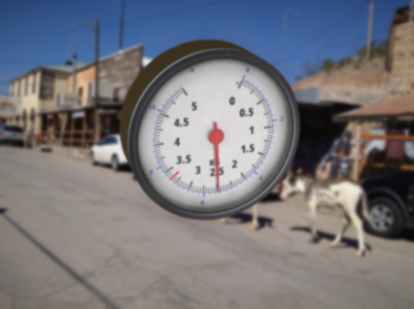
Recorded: 2.5,kg
